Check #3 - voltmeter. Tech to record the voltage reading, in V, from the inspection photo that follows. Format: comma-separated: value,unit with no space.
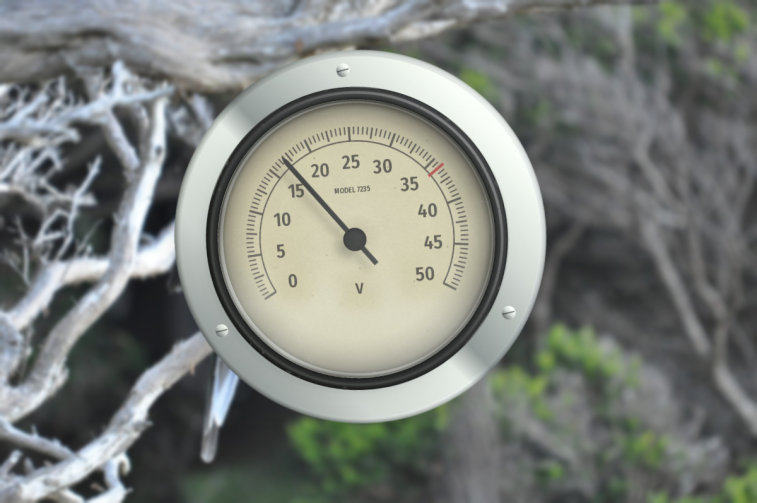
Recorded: 17,V
